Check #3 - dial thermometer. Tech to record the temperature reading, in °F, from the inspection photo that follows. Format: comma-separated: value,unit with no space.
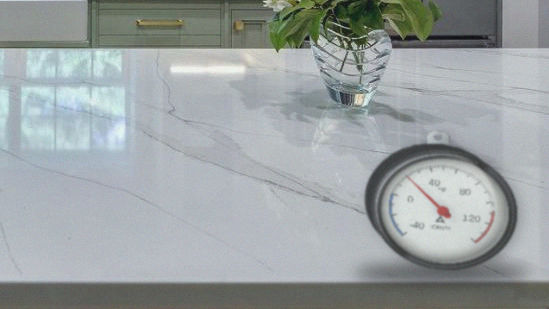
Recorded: 20,°F
